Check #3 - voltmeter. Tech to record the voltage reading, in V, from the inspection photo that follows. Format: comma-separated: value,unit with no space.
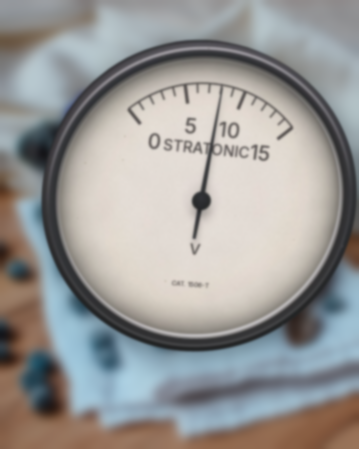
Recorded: 8,V
